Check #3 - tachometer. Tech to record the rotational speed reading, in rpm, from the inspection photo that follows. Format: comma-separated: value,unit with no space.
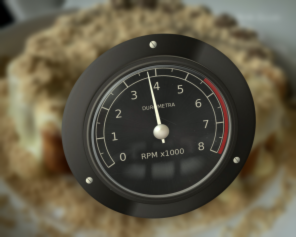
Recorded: 3750,rpm
